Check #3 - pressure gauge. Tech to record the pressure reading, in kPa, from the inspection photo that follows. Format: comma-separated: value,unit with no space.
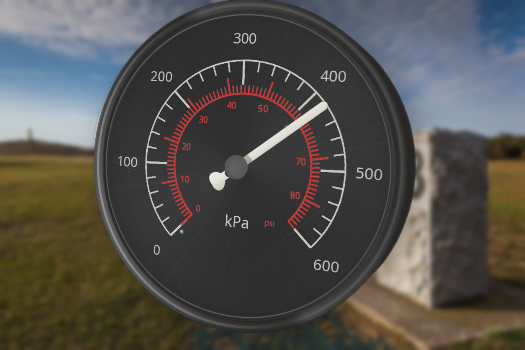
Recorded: 420,kPa
